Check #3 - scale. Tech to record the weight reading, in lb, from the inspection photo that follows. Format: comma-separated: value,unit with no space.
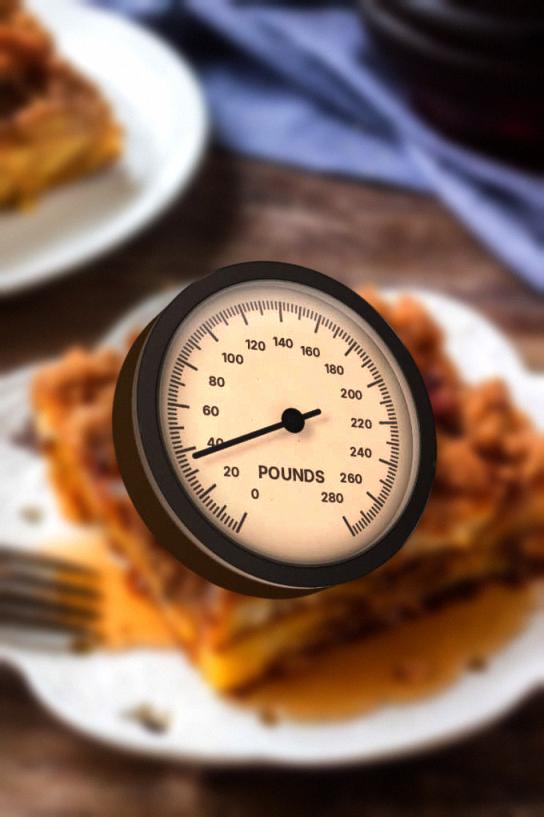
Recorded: 36,lb
